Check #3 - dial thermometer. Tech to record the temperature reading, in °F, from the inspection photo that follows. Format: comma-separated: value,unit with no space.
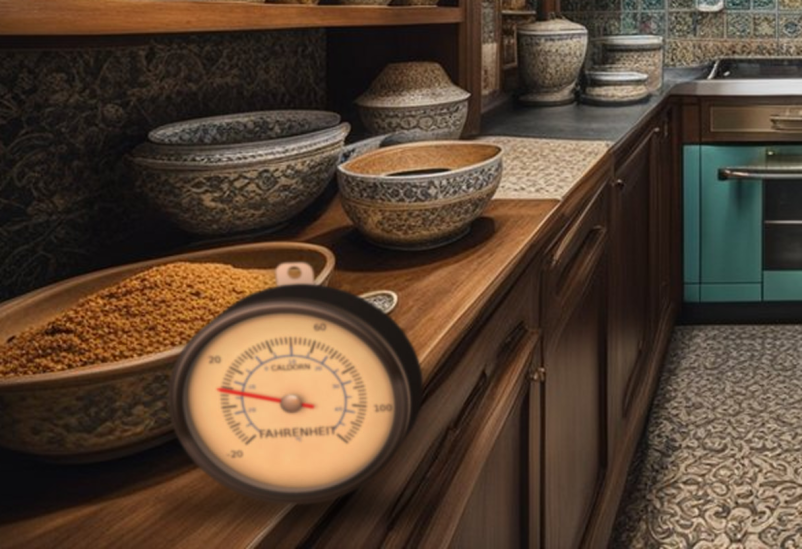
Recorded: 10,°F
